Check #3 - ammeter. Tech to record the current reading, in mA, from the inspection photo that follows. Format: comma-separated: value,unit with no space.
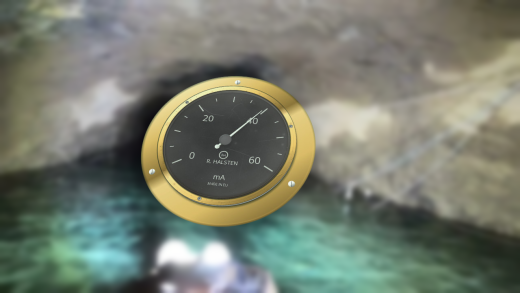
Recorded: 40,mA
